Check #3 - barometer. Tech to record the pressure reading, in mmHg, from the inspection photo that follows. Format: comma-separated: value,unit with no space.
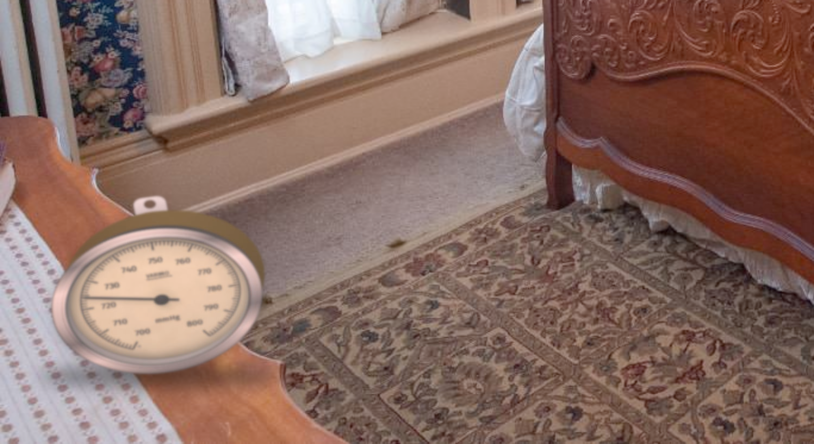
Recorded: 725,mmHg
